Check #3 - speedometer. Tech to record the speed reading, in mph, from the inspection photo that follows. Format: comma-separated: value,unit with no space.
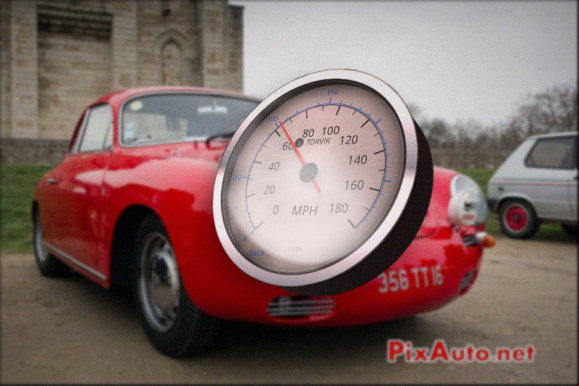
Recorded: 65,mph
